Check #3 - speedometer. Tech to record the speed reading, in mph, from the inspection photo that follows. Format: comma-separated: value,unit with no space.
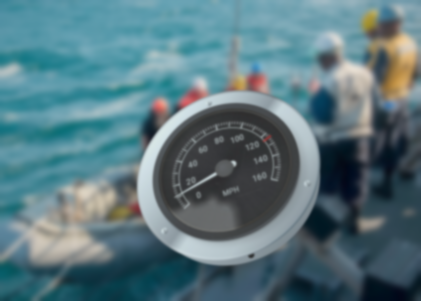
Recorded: 10,mph
